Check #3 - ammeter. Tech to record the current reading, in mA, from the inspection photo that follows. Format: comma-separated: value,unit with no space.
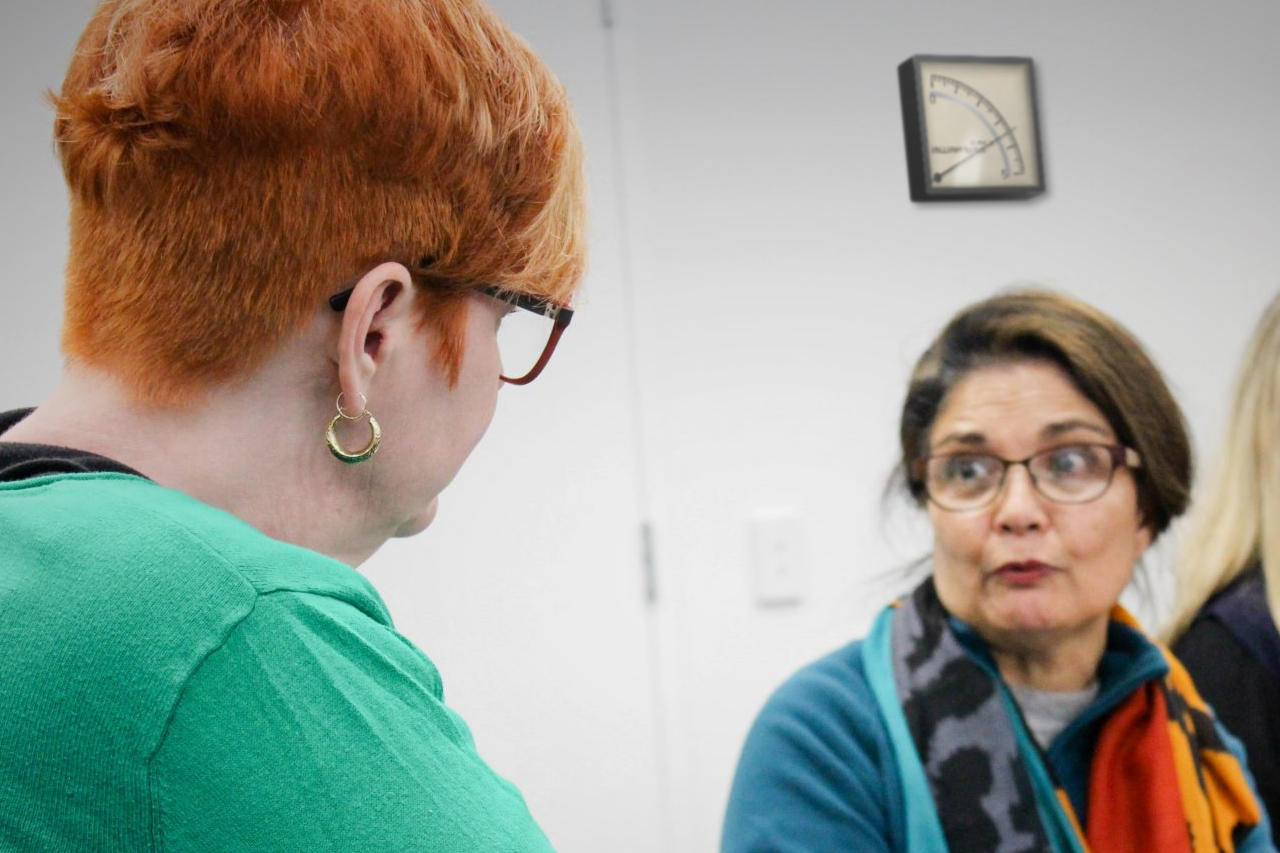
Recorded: 3.5,mA
